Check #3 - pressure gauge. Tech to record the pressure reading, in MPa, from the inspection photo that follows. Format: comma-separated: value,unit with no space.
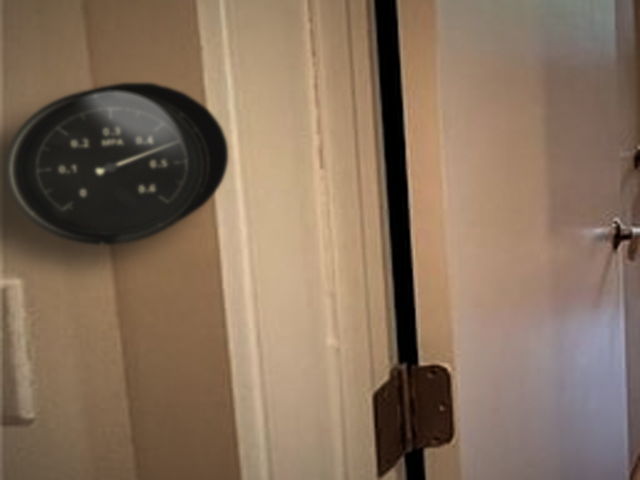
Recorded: 0.45,MPa
